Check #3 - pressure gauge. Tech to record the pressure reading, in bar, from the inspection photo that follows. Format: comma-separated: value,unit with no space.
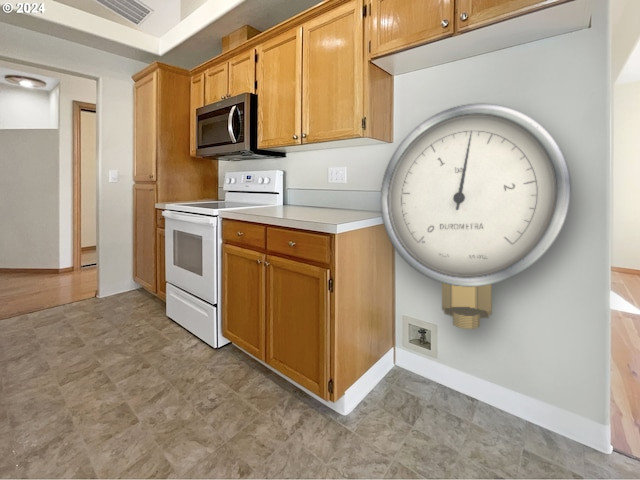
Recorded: 1.35,bar
